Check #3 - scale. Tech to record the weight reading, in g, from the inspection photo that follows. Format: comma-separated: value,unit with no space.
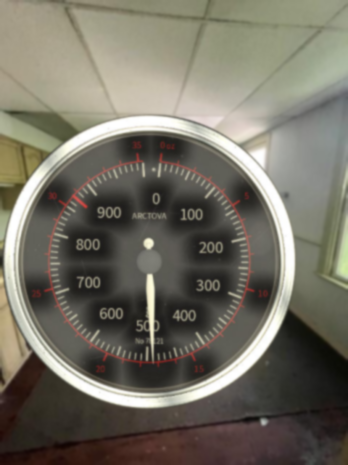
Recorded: 490,g
